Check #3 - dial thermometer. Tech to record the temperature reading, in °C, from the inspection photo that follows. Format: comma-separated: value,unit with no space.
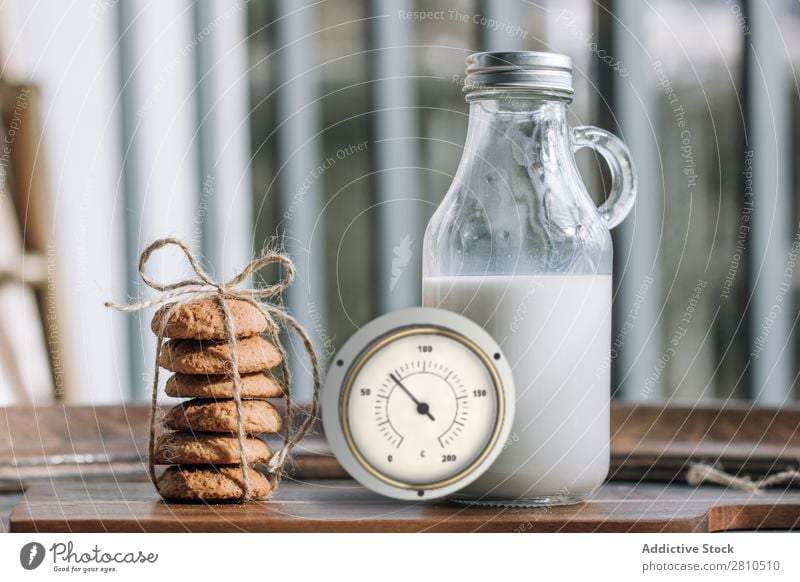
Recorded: 70,°C
